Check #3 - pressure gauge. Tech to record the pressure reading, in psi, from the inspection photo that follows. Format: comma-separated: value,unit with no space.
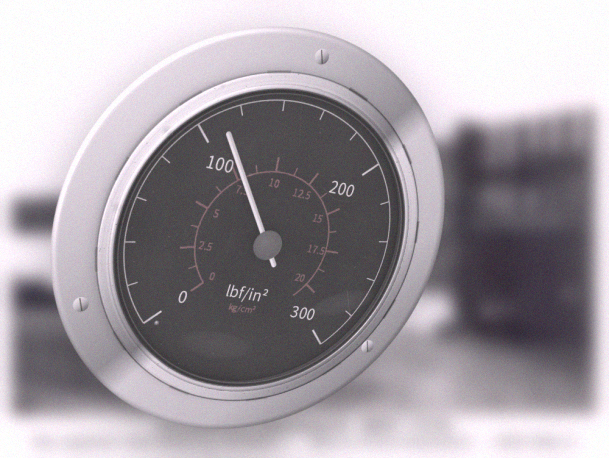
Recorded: 110,psi
